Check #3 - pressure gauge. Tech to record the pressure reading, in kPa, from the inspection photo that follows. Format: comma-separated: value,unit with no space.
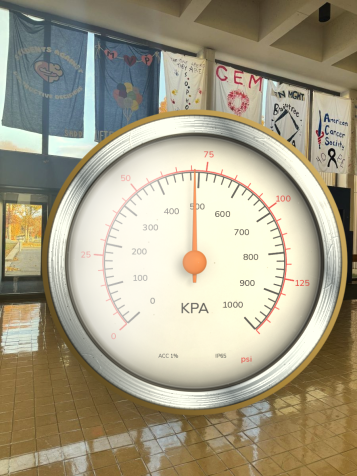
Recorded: 490,kPa
